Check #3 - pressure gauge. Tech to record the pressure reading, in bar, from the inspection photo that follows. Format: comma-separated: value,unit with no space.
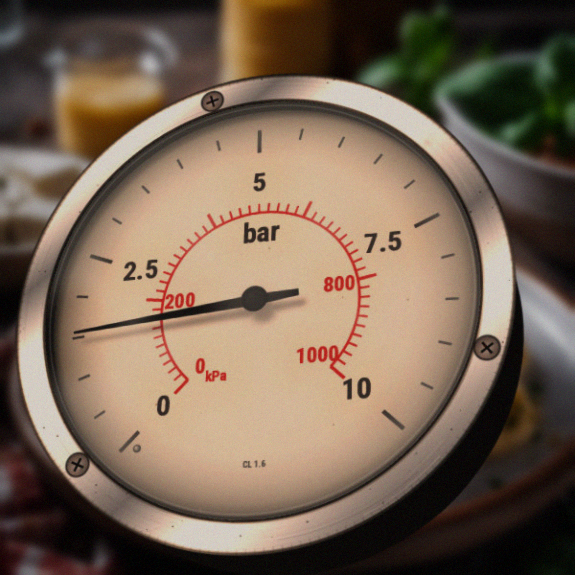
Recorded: 1.5,bar
